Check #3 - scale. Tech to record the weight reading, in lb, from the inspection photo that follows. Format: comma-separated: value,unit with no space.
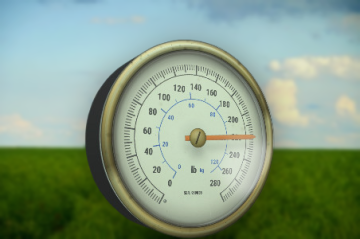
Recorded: 220,lb
